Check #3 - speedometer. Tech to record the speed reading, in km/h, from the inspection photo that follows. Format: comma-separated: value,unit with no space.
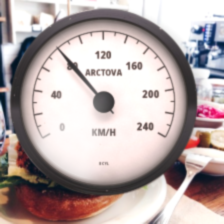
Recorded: 80,km/h
